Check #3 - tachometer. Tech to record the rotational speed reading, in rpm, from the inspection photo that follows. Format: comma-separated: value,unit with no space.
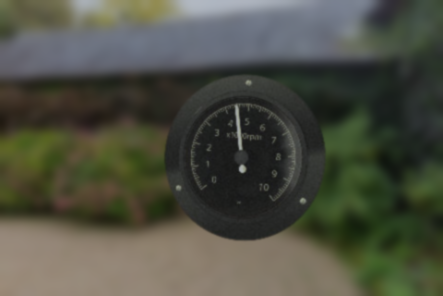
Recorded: 4500,rpm
